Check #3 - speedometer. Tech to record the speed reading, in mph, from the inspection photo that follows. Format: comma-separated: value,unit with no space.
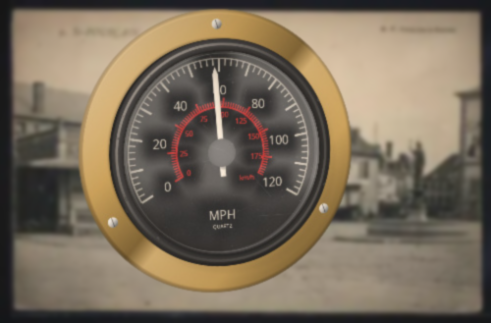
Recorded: 58,mph
